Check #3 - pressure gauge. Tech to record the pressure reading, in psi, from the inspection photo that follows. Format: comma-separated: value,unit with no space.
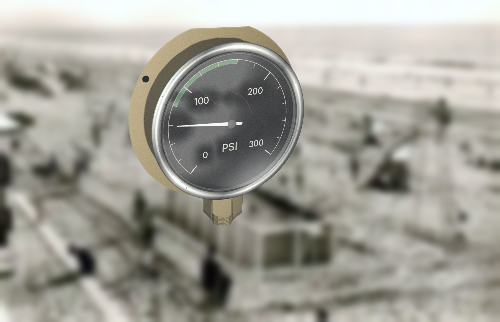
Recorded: 60,psi
